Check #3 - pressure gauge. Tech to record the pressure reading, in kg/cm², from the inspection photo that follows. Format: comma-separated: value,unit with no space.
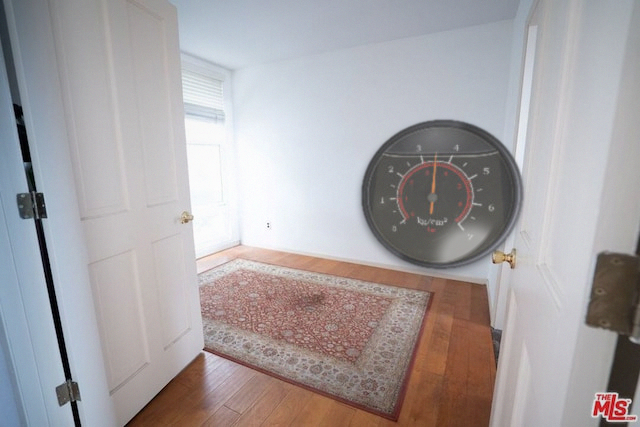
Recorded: 3.5,kg/cm²
